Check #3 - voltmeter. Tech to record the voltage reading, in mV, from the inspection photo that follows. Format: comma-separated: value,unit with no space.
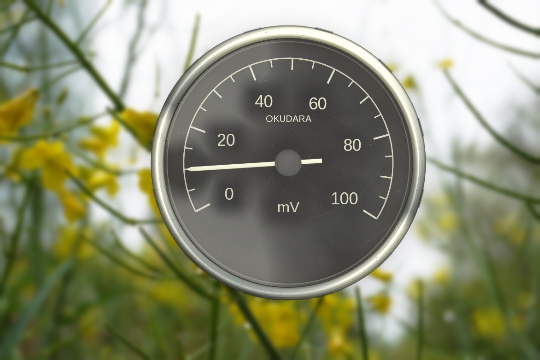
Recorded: 10,mV
